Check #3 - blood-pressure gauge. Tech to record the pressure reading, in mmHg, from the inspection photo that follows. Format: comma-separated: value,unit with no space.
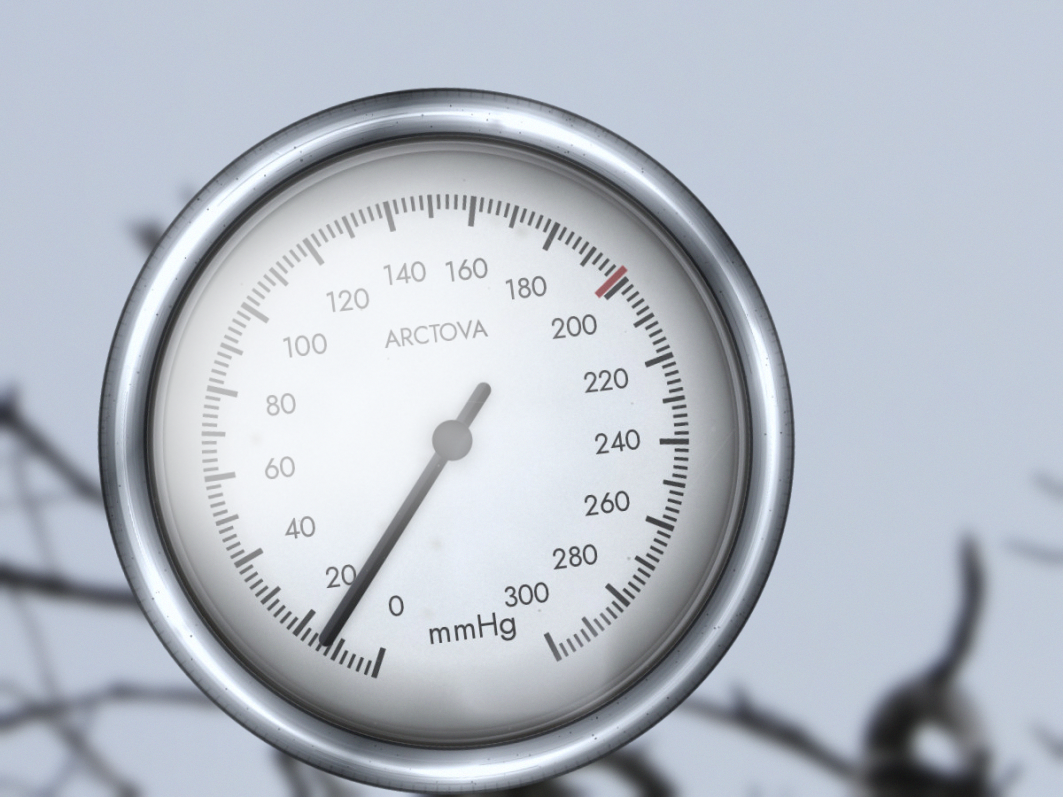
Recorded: 14,mmHg
